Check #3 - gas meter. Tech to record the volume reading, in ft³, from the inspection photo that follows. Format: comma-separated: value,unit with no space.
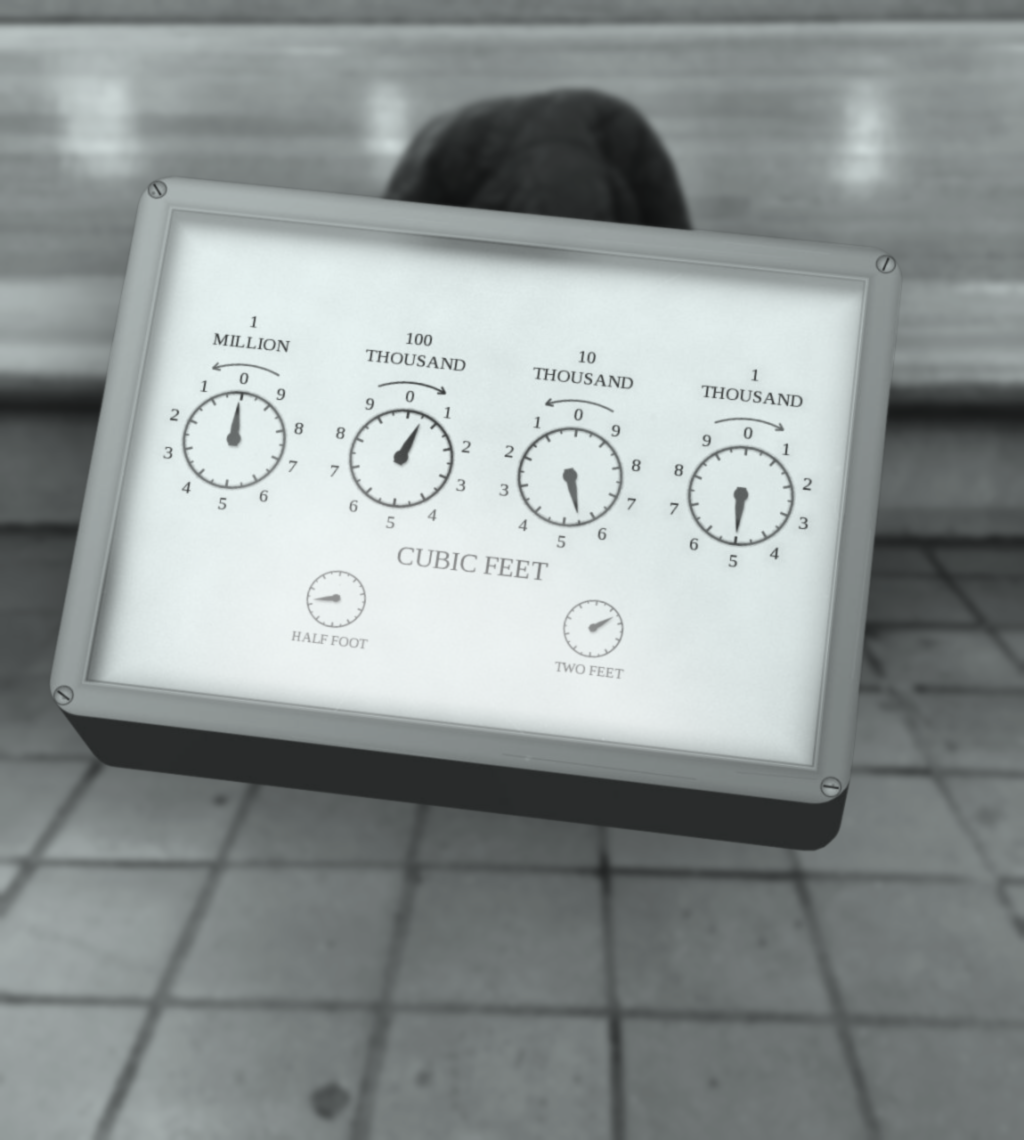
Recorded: 5500,ft³
